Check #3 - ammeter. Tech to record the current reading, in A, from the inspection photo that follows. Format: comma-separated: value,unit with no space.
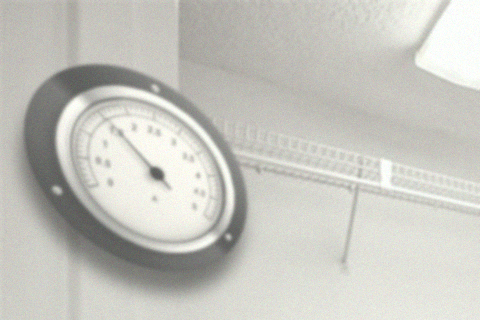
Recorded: 1.5,A
